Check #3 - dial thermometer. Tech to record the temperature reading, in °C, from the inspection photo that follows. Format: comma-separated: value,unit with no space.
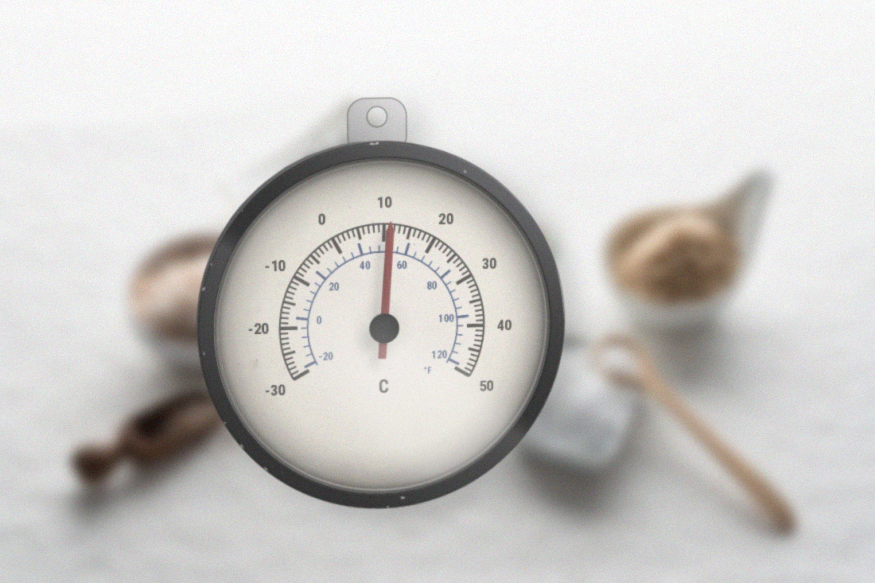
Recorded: 11,°C
